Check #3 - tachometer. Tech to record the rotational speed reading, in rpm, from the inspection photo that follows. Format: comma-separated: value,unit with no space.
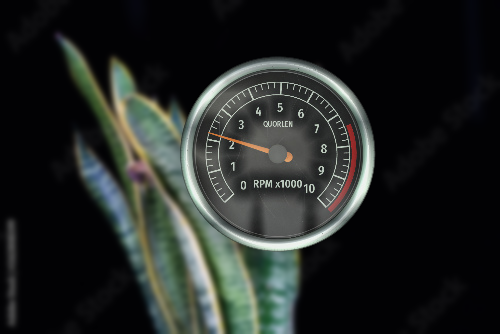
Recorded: 2200,rpm
